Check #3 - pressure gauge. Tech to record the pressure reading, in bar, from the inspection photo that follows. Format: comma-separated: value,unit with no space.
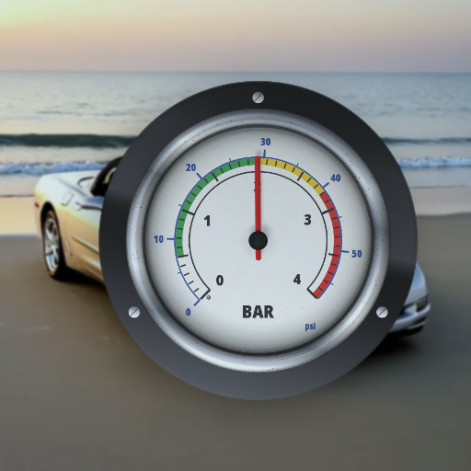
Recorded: 2,bar
